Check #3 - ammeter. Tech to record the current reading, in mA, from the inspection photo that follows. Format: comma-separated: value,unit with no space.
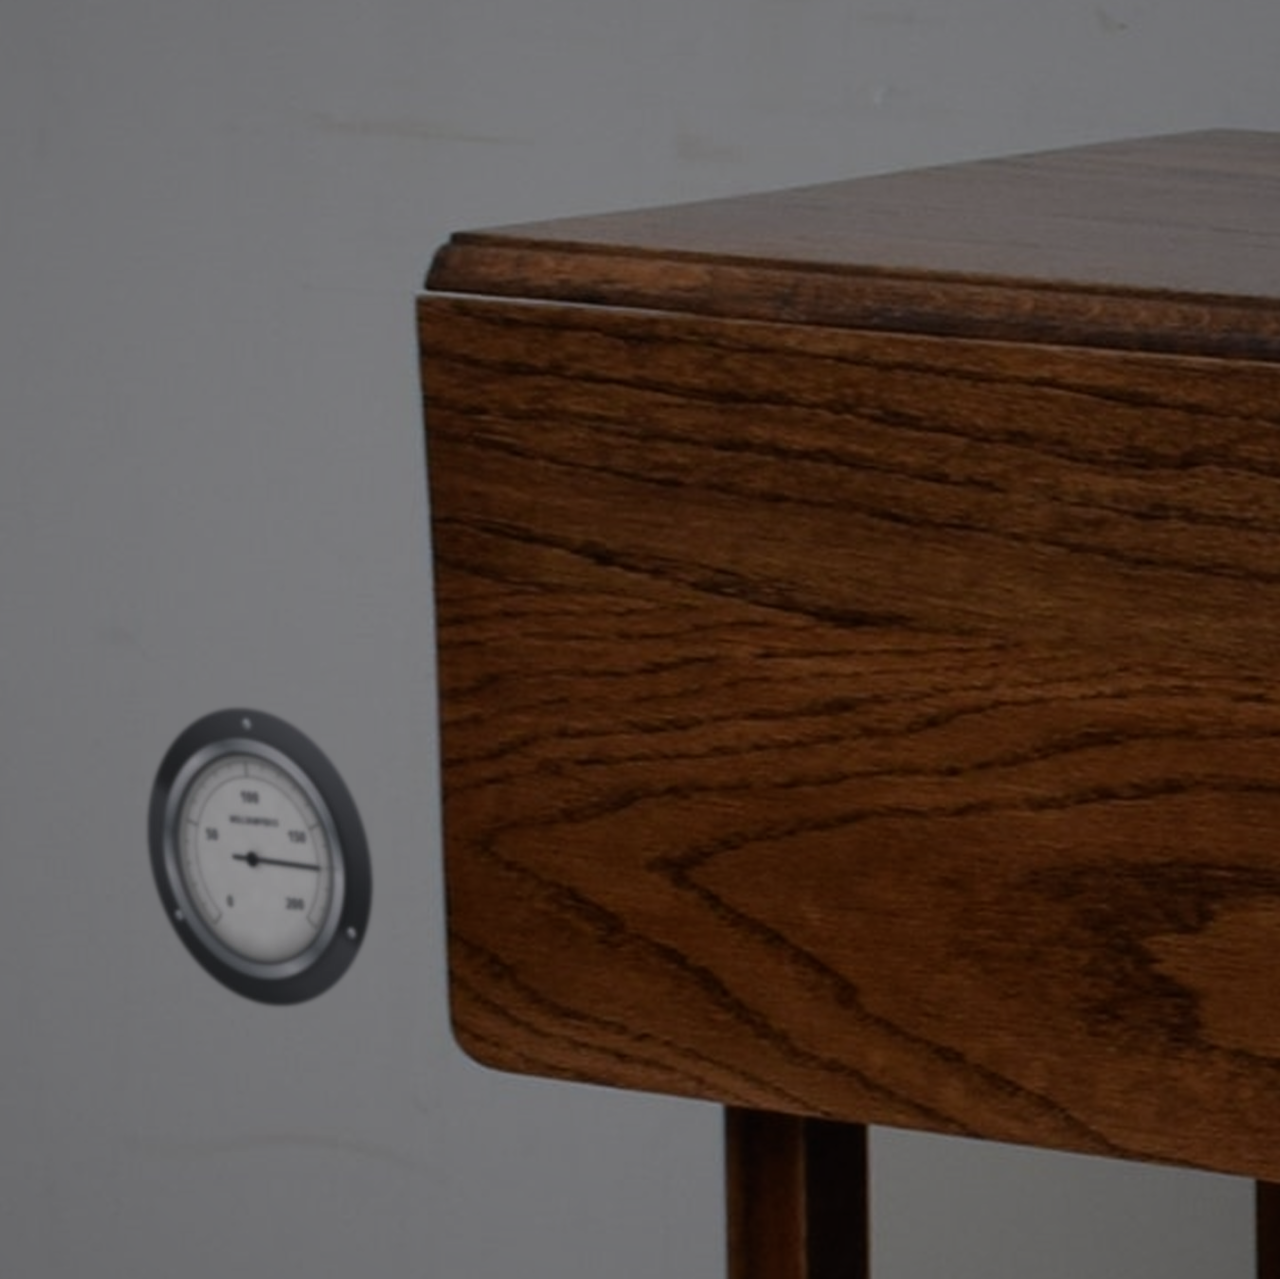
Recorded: 170,mA
